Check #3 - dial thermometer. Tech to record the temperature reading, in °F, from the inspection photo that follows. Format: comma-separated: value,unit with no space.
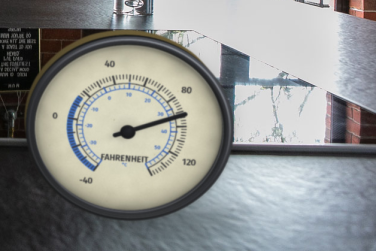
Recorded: 90,°F
